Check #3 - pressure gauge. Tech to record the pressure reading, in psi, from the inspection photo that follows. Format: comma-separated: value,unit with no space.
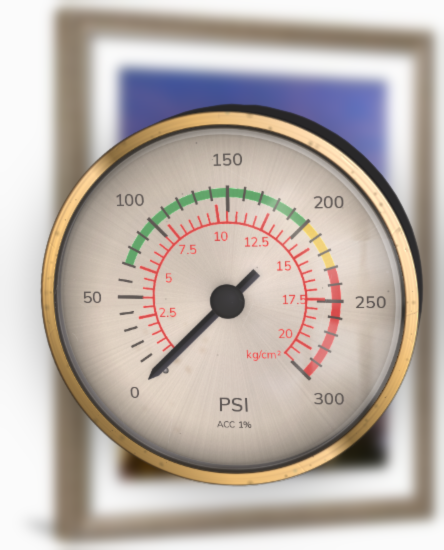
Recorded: 0,psi
